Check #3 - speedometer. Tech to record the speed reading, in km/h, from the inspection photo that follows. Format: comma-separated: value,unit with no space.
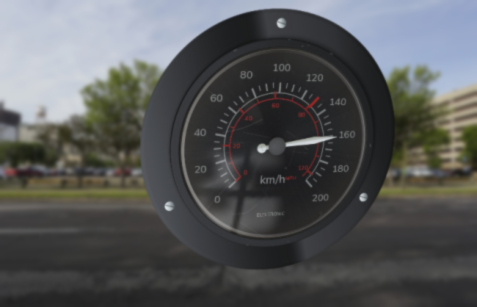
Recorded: 160,km/h
